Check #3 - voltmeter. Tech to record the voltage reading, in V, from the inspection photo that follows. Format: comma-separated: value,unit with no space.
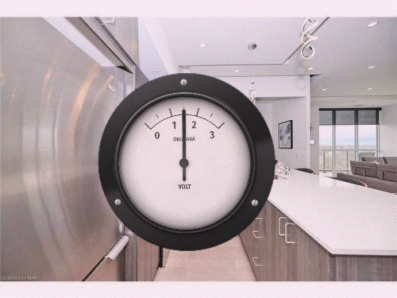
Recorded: 1.5,V
